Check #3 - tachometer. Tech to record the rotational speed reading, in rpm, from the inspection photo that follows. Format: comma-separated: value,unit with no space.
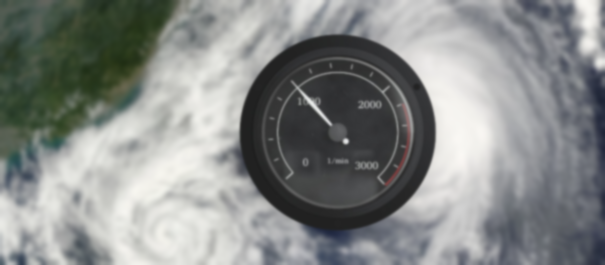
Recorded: 1000,rpm
